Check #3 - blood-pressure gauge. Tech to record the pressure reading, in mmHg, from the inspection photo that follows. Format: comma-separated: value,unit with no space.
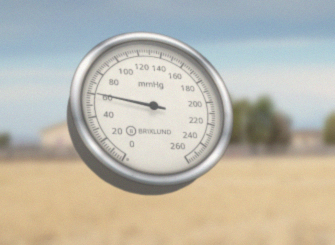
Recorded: 60,mmHg
